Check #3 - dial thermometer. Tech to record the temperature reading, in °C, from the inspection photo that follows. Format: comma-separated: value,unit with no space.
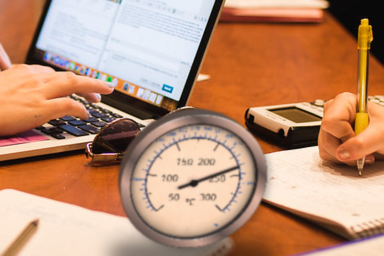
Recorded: 237.5,°C
